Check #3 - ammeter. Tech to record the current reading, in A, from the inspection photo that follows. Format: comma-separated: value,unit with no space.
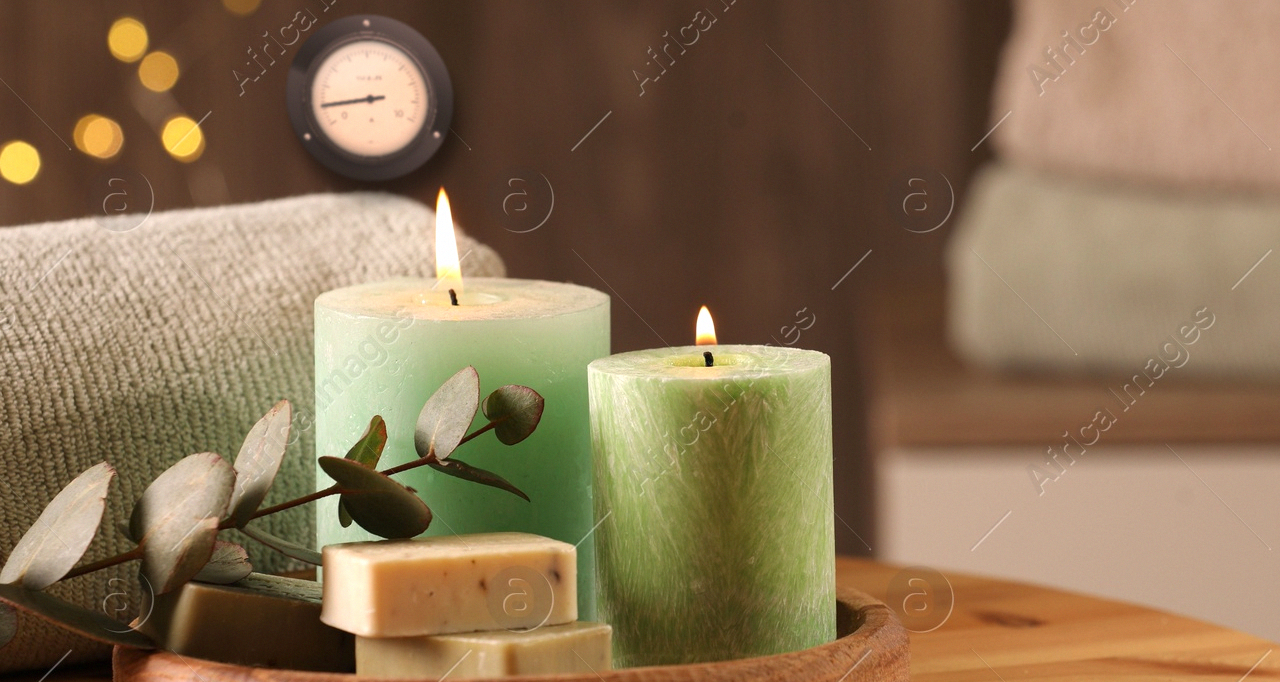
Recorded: 1,A
